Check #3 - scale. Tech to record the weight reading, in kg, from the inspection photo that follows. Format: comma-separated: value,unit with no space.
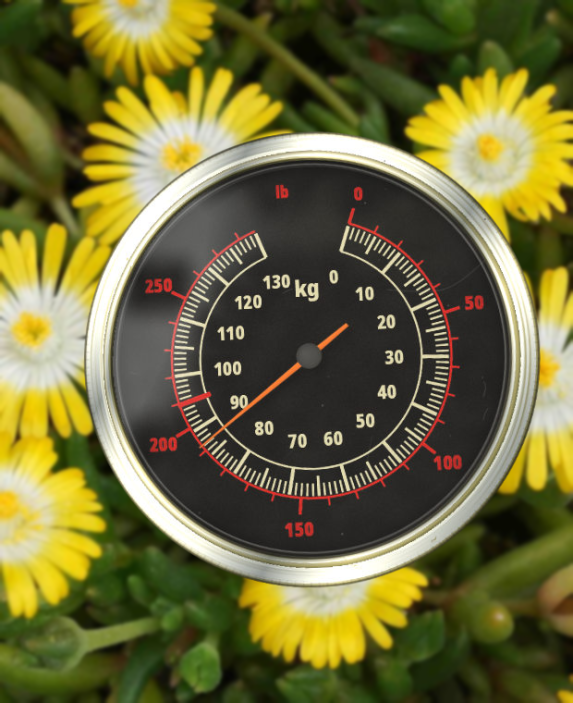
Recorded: 87,kg
